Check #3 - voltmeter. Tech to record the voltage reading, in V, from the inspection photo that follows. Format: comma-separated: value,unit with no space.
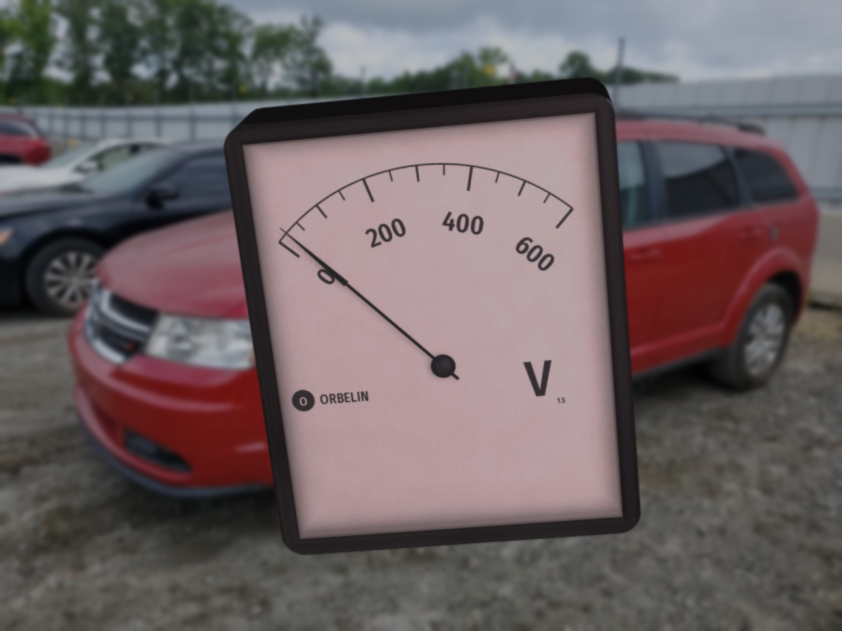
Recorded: 25,V
